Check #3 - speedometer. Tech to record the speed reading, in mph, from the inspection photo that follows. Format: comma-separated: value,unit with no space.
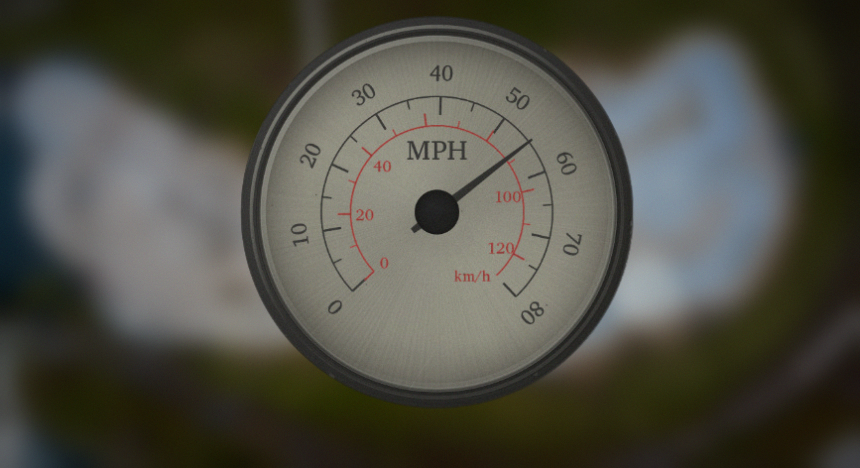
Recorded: 55,mph
